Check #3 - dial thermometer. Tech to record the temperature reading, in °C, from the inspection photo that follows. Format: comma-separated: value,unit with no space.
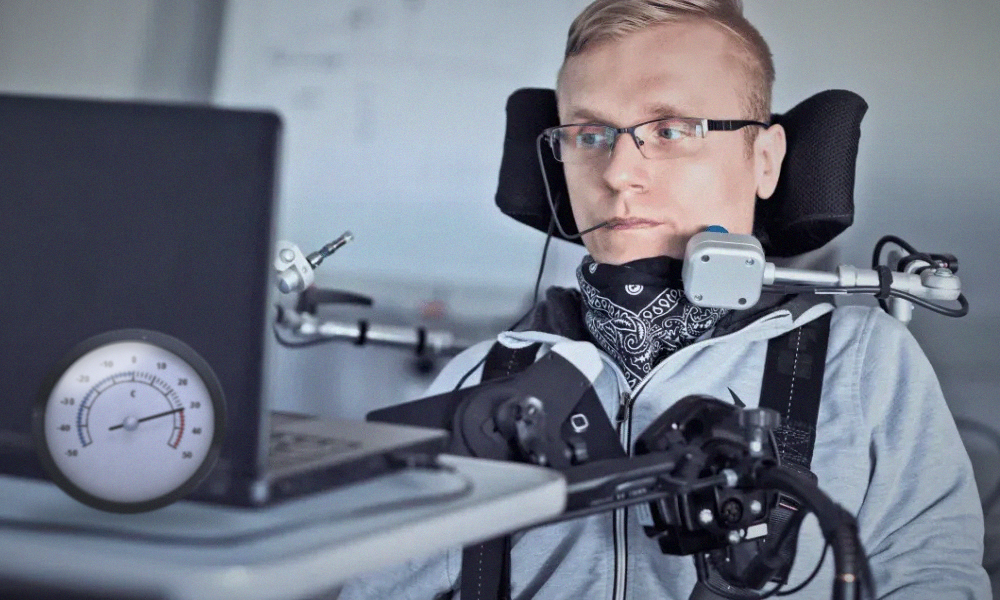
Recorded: 30,°C
